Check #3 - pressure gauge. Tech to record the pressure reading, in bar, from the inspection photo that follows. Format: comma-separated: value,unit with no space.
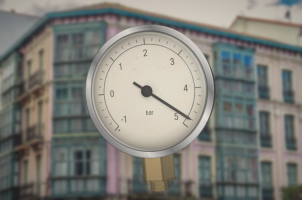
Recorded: 4.8,bar
